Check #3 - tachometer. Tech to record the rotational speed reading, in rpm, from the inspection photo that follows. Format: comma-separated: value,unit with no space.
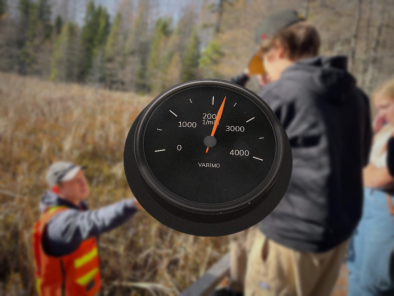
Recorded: 2250,rpm
